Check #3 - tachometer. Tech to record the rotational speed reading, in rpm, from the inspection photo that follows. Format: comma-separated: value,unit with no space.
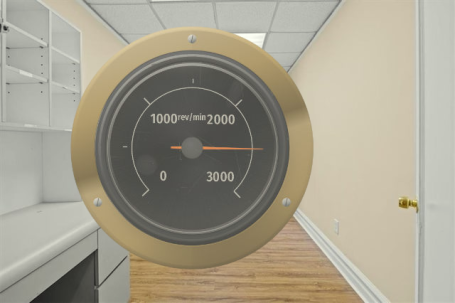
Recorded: 2500,rpm
